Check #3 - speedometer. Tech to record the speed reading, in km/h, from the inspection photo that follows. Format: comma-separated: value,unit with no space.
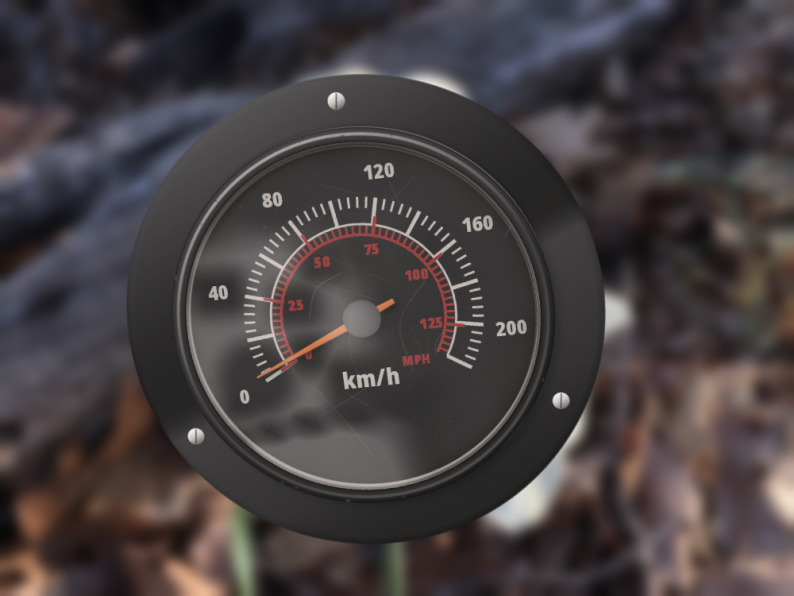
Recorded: 4,km/h
